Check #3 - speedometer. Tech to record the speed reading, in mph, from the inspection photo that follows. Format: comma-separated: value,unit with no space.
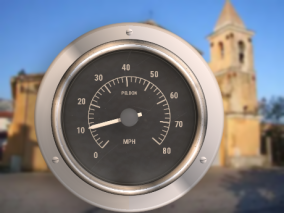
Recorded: 10,mph
